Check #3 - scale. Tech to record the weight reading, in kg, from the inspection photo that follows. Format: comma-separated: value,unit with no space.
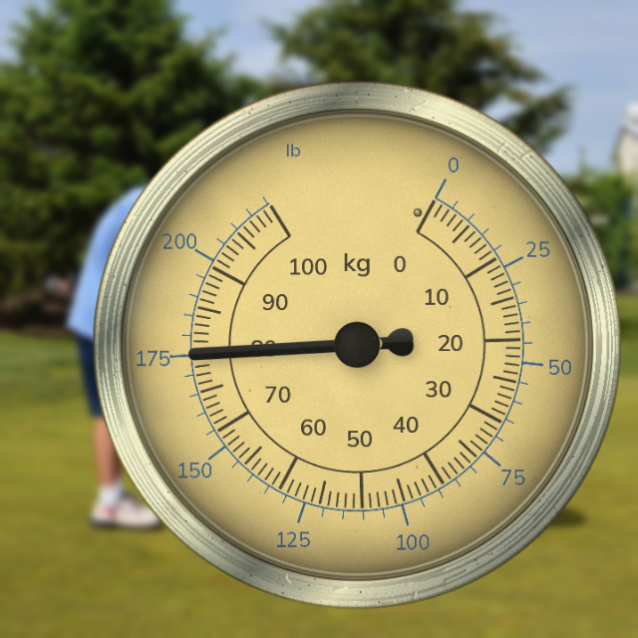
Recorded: 79.5,kg
